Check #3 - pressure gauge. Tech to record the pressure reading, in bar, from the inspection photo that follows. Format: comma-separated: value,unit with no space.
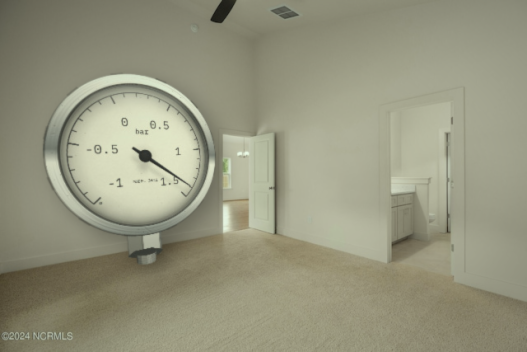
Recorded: 1.4,bar
